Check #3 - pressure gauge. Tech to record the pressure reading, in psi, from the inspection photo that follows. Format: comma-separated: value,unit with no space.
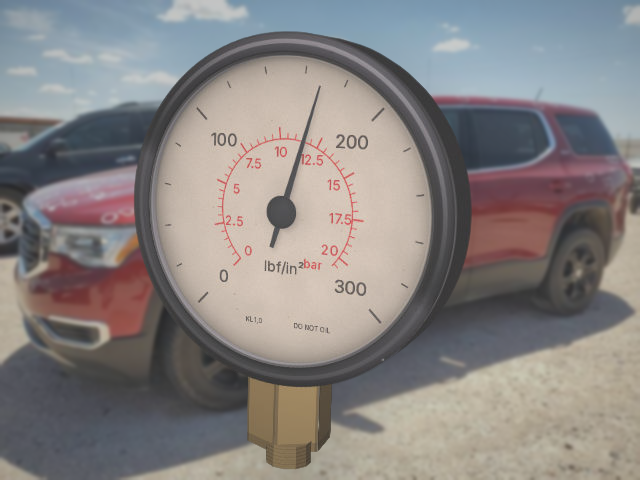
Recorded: 170,psi
